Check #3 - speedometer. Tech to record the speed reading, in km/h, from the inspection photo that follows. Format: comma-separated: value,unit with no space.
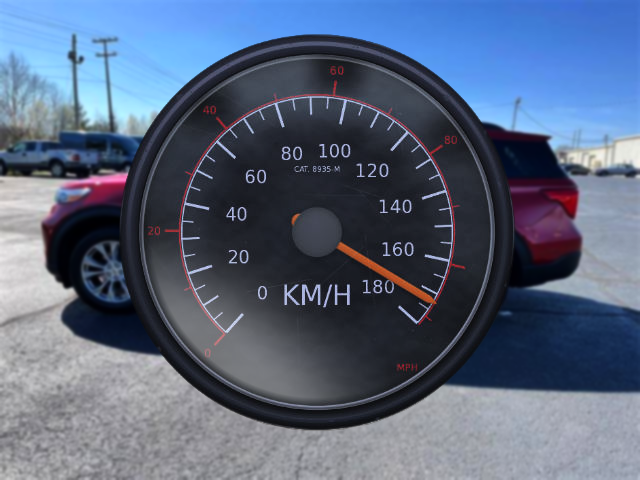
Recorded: 172.5,km/h
